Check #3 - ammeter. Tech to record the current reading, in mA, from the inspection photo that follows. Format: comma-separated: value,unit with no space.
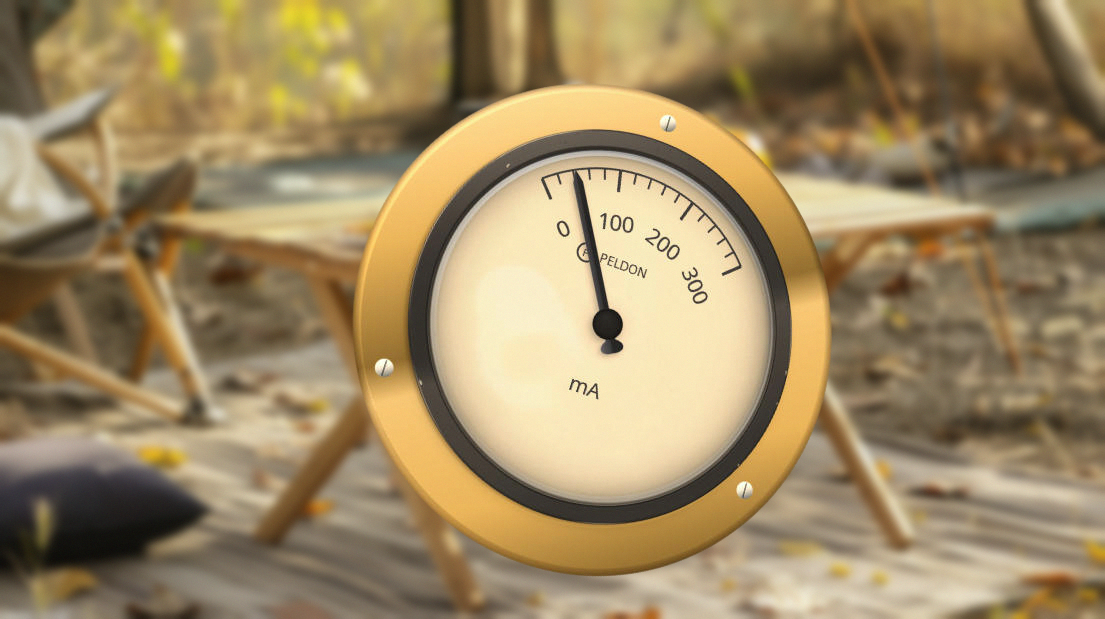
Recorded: 40,mA
